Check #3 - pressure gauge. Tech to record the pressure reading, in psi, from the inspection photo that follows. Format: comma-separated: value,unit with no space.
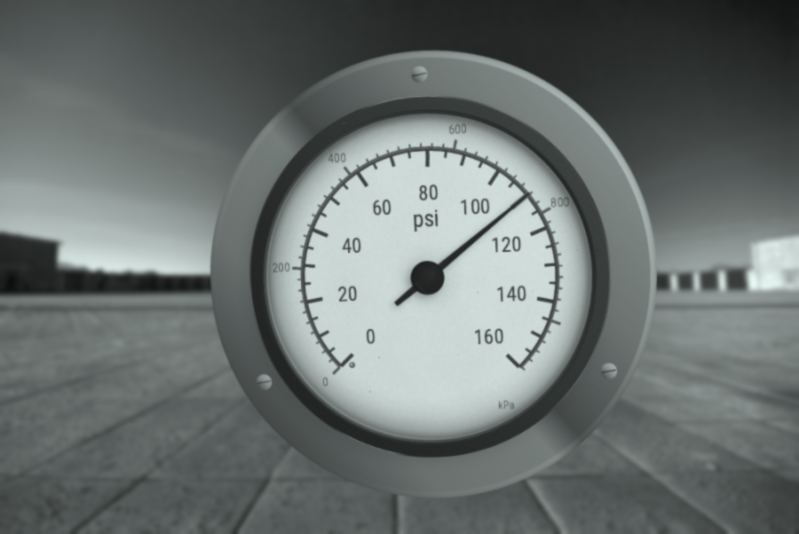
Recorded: 110,psi
